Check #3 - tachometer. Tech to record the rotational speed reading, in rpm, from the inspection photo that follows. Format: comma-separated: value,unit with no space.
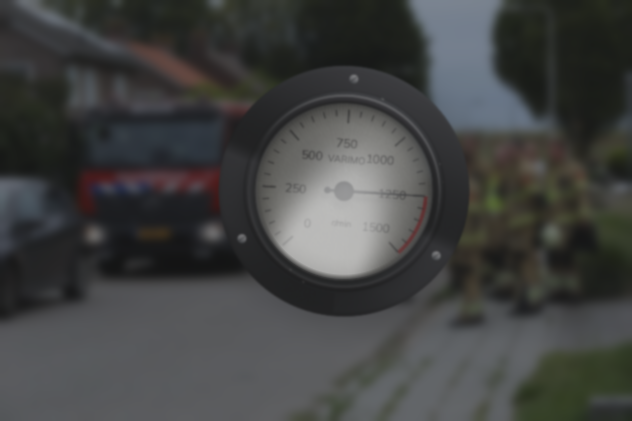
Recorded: 1250,rpm
